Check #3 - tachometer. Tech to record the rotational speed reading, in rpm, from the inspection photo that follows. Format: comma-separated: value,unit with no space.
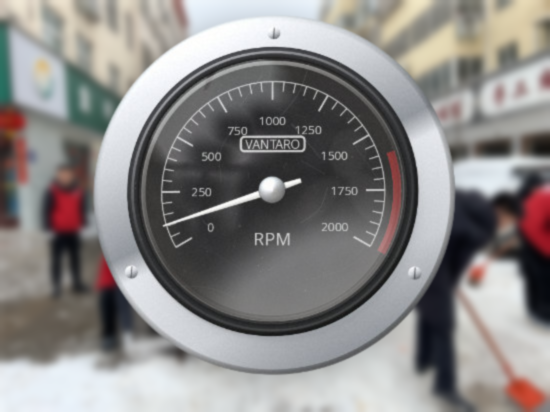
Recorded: 100,rpm
